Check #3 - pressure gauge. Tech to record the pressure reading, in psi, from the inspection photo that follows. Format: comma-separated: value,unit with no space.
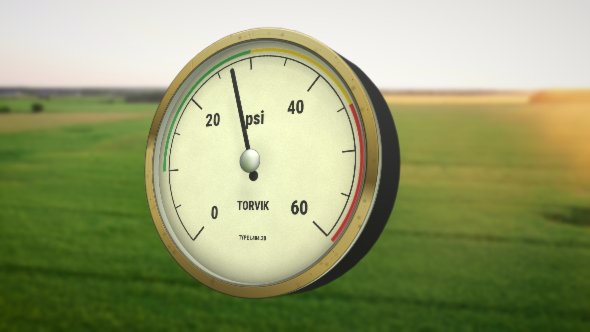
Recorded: 27.5,psi
